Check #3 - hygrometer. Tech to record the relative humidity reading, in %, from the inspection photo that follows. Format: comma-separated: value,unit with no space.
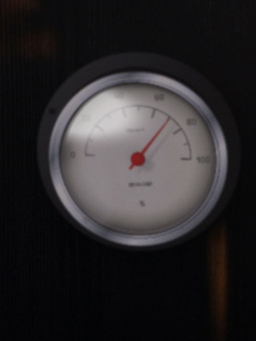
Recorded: 70,%
